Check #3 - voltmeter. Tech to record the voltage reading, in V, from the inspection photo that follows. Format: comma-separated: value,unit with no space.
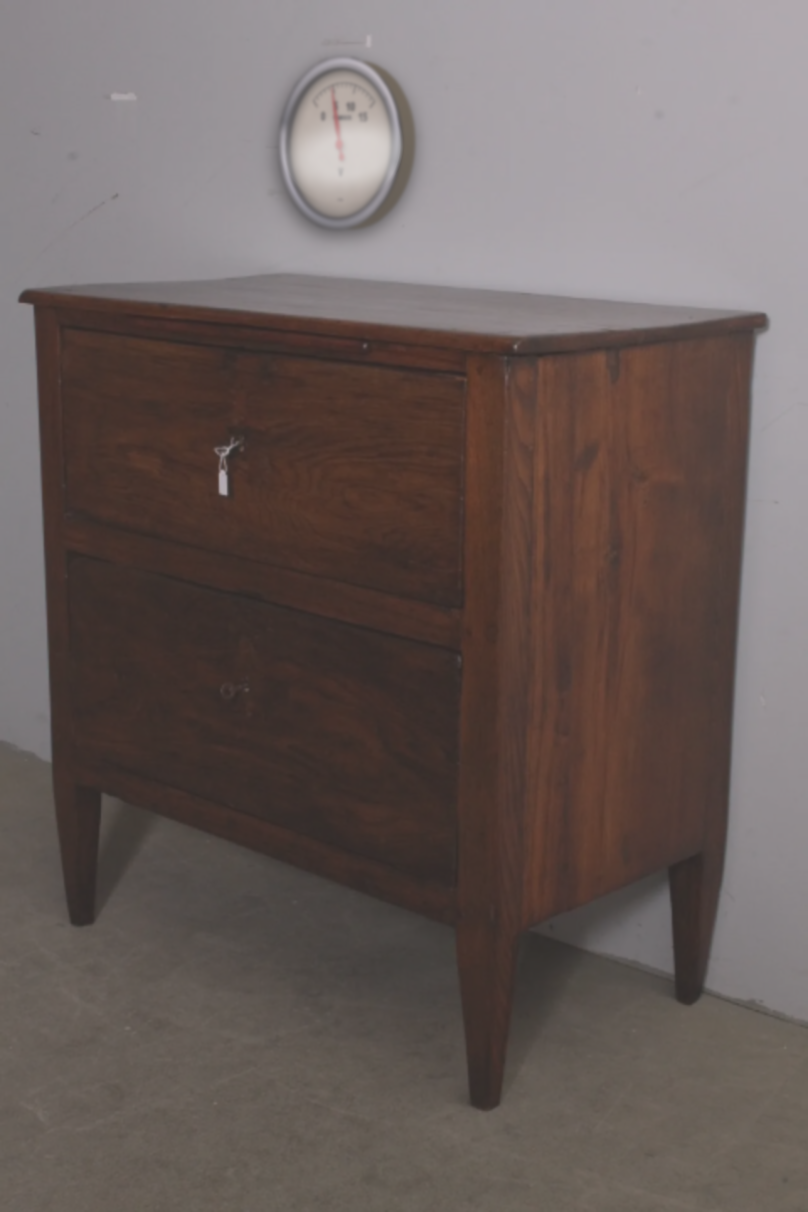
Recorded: 5,V
